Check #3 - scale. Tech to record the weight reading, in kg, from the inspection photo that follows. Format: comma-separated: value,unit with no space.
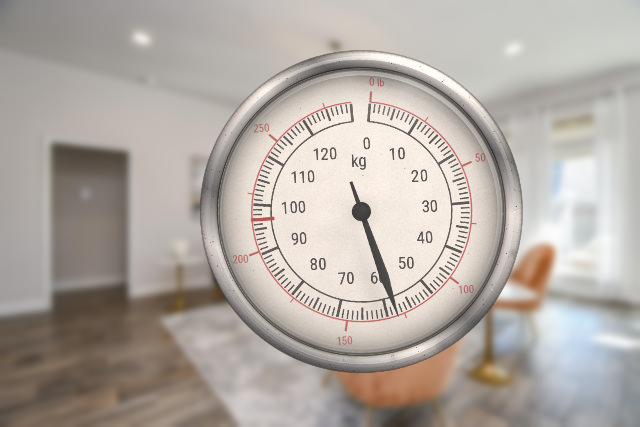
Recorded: 58,kg
